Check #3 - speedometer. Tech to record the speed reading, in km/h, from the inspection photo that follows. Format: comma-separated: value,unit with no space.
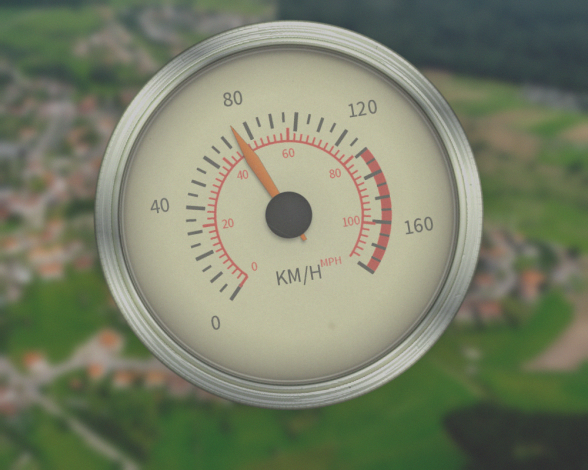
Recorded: 75,km/h
